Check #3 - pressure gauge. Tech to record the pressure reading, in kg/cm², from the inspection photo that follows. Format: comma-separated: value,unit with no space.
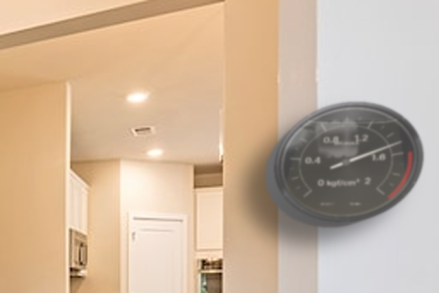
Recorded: 1.5,kg/cm²
